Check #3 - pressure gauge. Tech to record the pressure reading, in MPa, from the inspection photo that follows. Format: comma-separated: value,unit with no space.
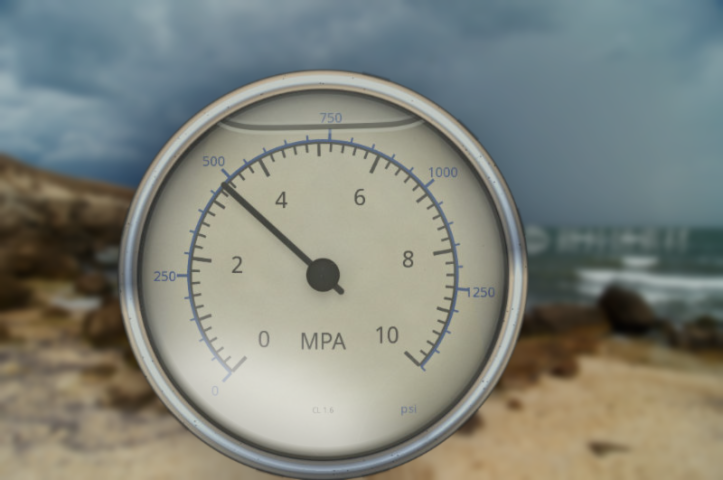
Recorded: 3.3,MPa
